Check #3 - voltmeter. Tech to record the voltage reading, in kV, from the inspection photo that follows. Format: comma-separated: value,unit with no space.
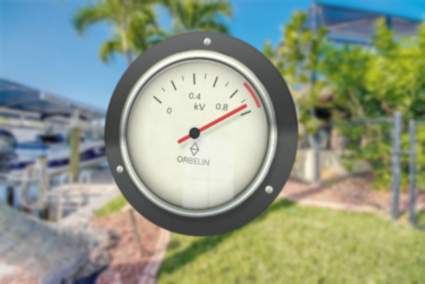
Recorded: 0.95,kV
